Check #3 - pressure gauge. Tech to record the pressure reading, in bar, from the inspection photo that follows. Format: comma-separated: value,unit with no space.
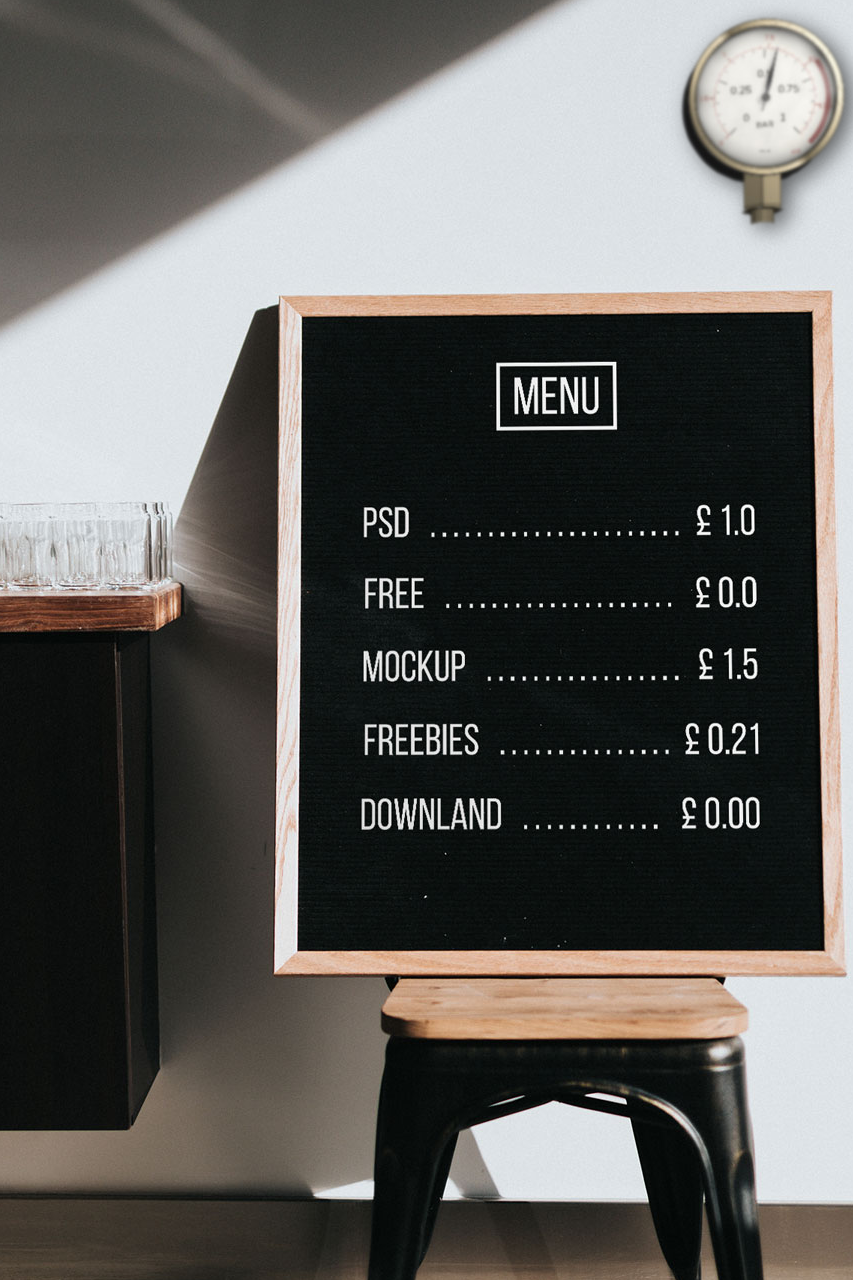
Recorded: 0.55,bar
